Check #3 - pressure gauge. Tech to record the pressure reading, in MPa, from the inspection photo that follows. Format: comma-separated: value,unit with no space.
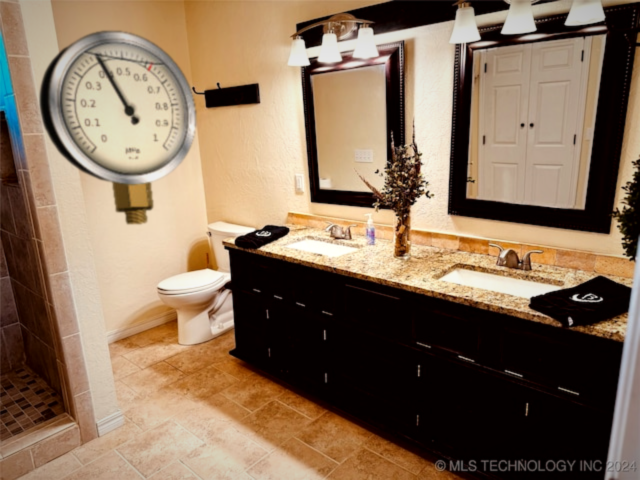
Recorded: 0.4,MPa
